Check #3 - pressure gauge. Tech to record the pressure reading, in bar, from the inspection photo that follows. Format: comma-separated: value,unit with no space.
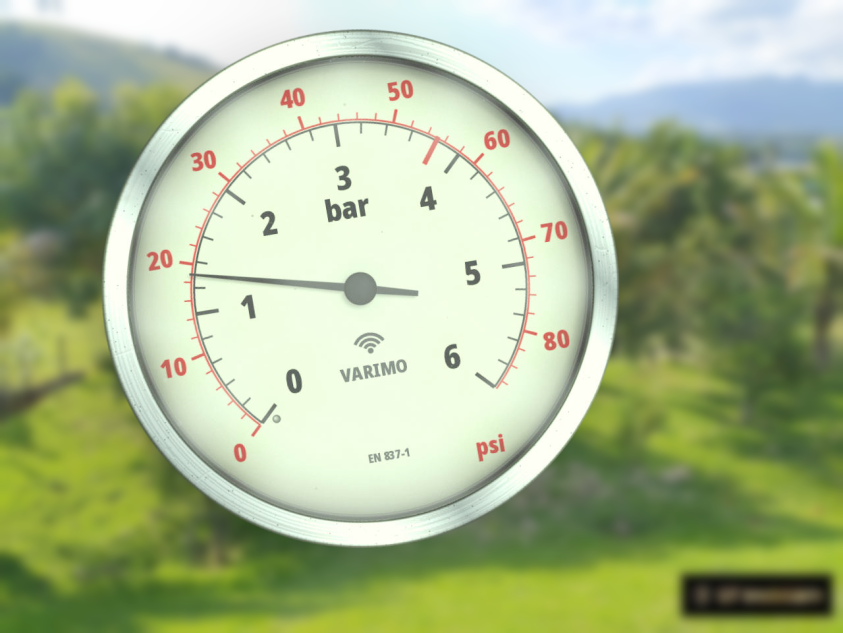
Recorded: 1.3,bar
